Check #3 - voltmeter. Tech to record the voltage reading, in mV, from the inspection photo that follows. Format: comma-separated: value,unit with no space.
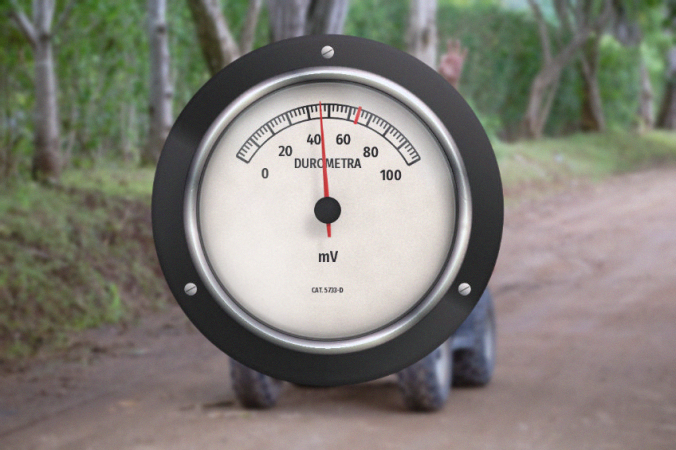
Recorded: 46,mV
